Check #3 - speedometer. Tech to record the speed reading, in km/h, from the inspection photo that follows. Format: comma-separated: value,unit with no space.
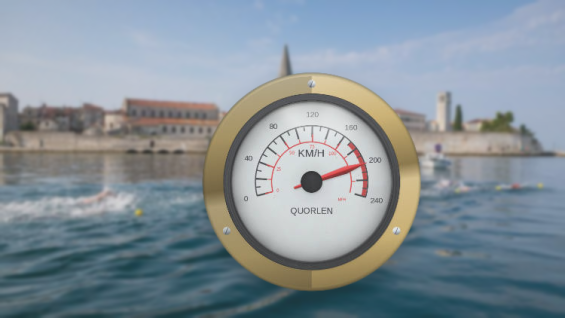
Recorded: 200,km/h
